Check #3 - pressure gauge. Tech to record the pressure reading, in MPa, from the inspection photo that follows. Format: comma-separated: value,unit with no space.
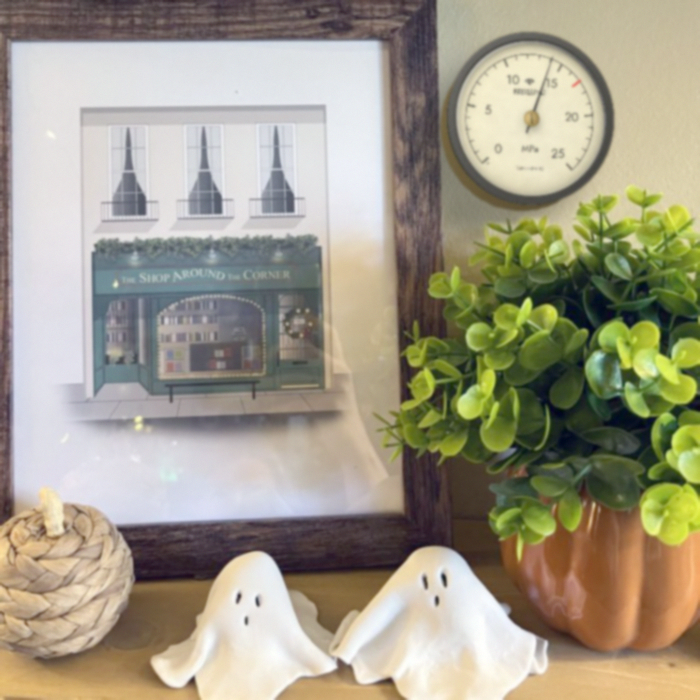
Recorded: 14,MPa
